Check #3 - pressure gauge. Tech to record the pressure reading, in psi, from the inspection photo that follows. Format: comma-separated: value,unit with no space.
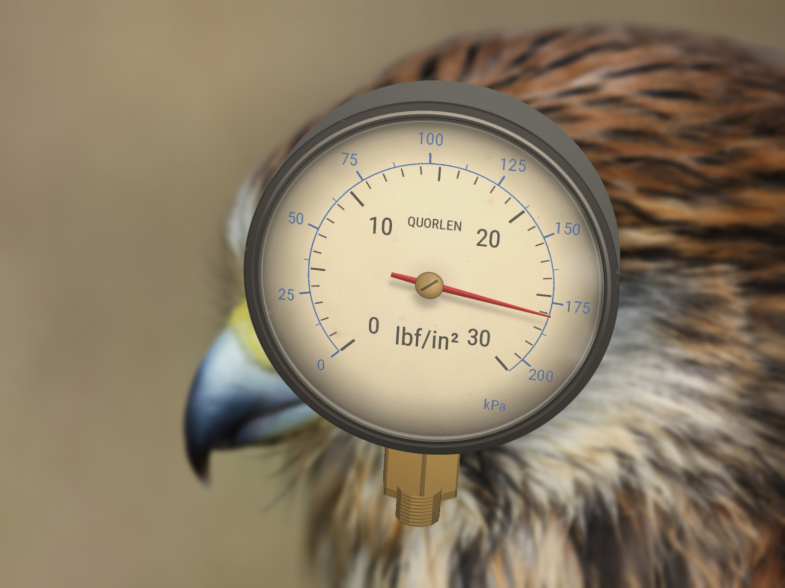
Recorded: 26,psi
